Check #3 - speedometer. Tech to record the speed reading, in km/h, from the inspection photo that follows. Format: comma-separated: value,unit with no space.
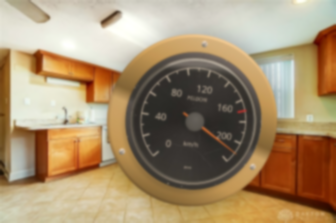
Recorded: 210,km/h
